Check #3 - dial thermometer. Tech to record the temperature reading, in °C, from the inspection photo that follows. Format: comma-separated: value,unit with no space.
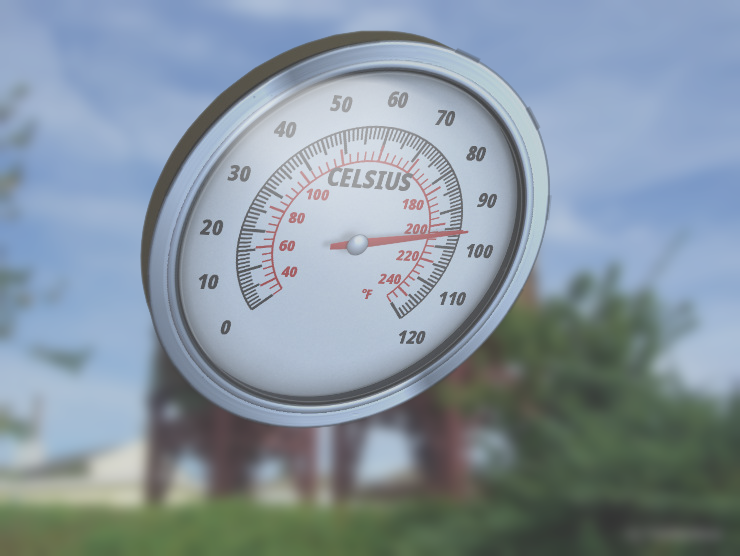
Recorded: 95,°C
